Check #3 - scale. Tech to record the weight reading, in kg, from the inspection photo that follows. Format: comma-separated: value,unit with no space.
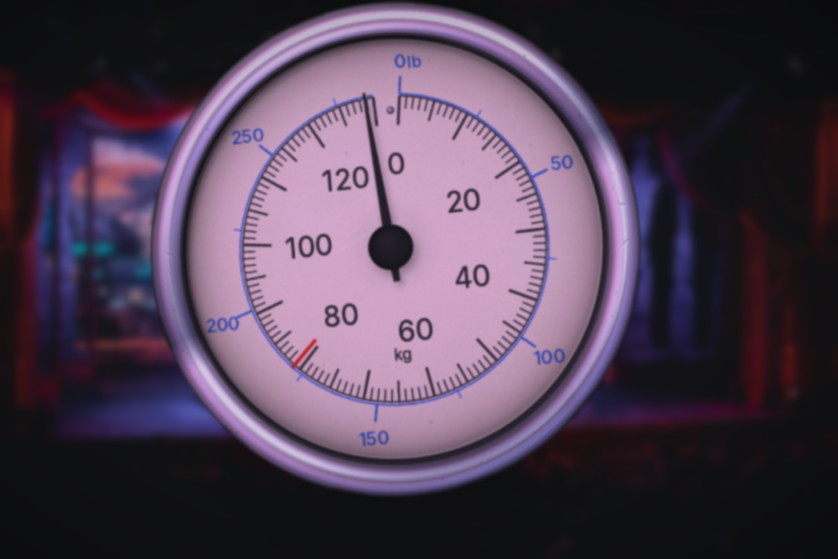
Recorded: 129,kg
